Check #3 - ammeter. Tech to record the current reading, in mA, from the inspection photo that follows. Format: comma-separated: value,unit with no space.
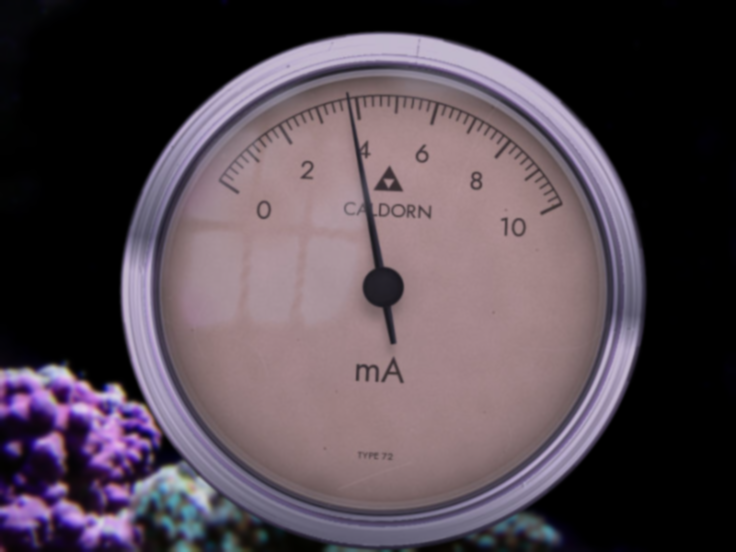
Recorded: 3.8,mA
